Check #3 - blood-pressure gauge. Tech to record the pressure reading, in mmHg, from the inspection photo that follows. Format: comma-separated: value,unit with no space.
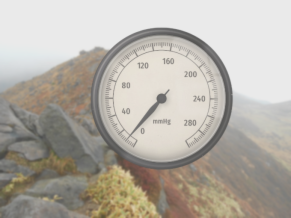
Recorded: 10,mmHg
